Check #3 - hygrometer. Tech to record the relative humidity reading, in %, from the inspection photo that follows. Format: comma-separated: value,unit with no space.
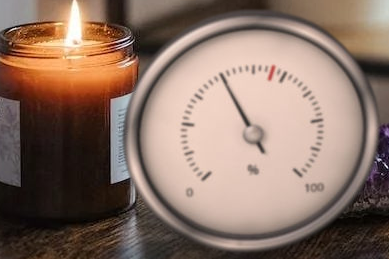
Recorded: 40,%
